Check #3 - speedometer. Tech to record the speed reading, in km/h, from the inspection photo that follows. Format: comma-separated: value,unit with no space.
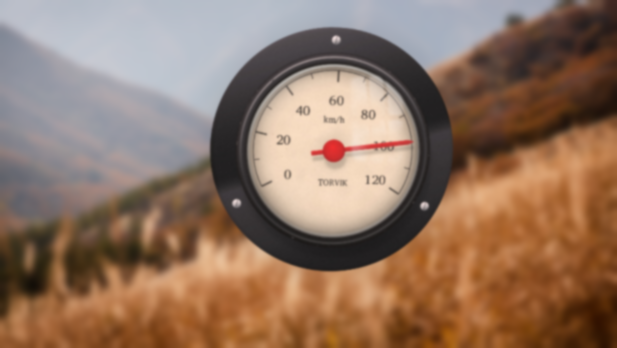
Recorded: 100,km/h
